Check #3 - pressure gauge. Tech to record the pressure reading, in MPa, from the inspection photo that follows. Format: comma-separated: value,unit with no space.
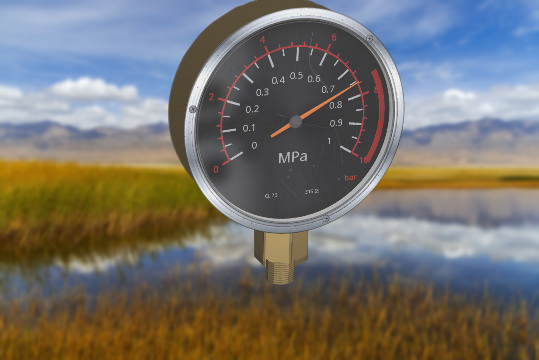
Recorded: 0.75,MPa
